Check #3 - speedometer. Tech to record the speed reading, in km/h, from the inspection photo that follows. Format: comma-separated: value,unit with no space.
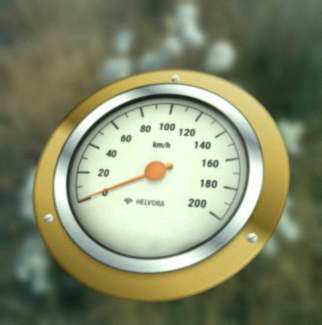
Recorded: 0,km/h
